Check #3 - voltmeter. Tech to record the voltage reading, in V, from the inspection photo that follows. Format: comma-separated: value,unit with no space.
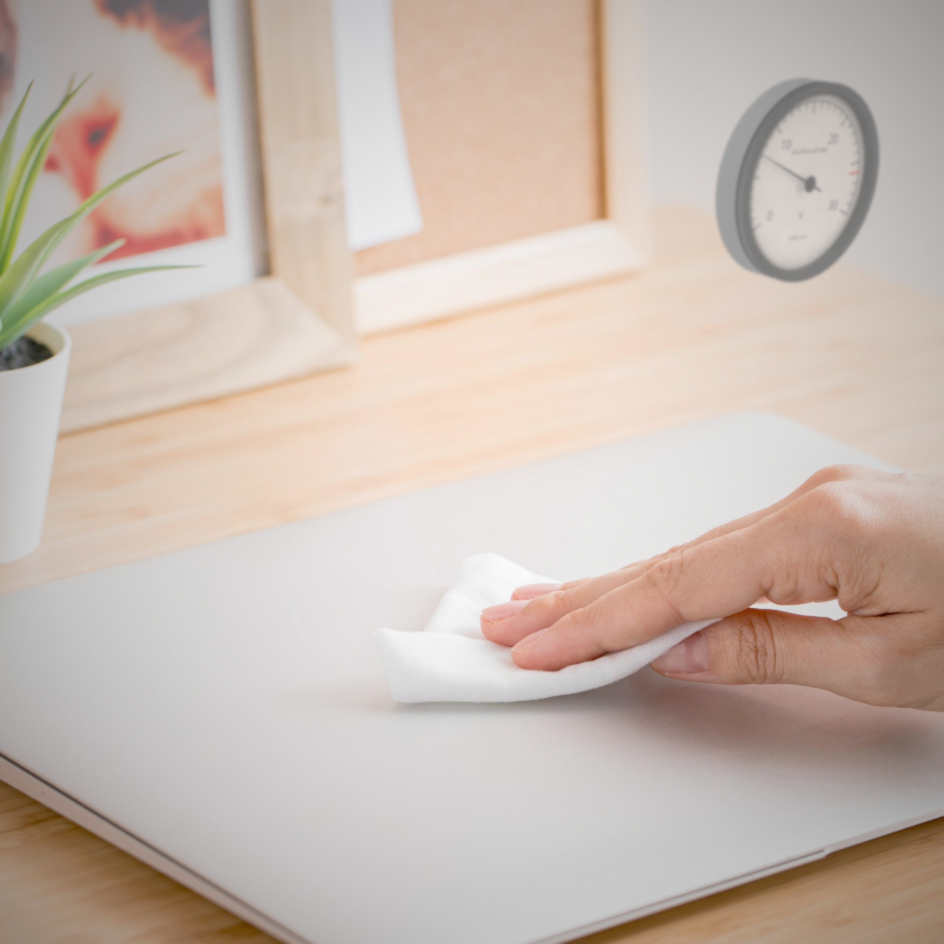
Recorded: 7,V
